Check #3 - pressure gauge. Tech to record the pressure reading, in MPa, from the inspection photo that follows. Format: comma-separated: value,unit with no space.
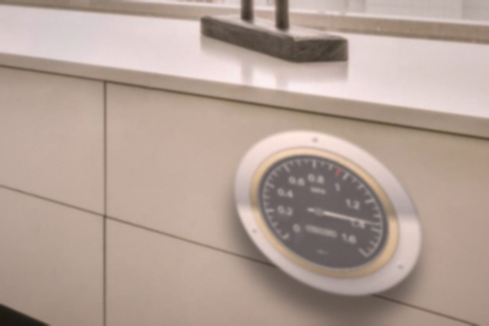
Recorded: 1.35,MPa
